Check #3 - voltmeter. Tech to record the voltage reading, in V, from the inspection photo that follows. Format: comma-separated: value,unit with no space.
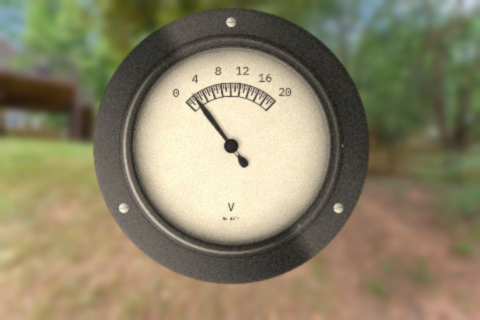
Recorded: 2,V
